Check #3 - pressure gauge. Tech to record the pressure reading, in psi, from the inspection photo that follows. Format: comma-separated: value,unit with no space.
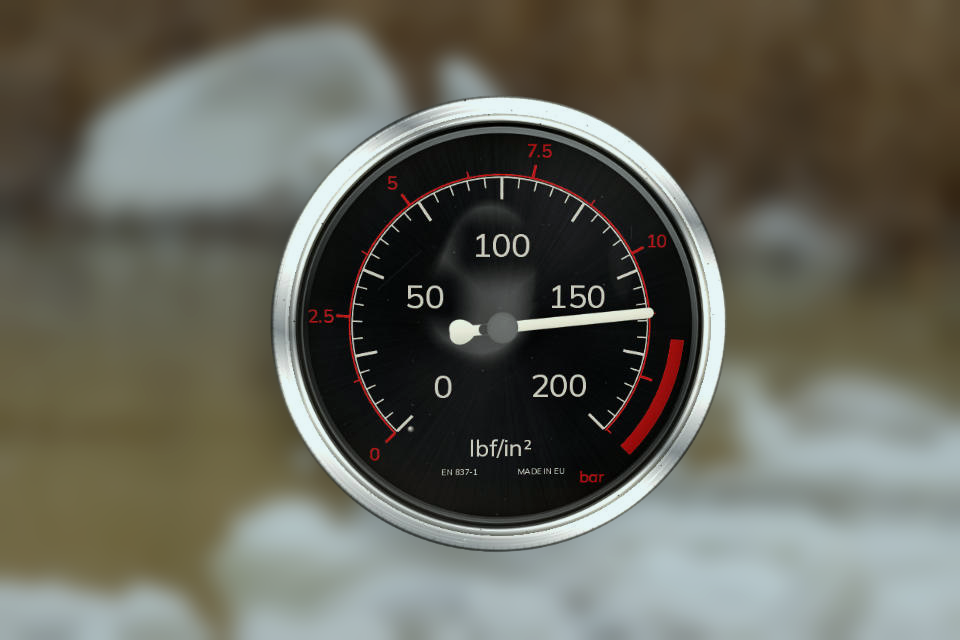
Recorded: 162.5,psi
